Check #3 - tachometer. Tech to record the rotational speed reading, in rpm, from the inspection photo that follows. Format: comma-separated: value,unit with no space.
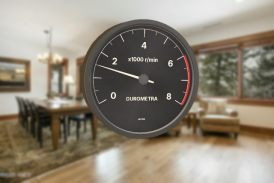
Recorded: 1500,rpm
